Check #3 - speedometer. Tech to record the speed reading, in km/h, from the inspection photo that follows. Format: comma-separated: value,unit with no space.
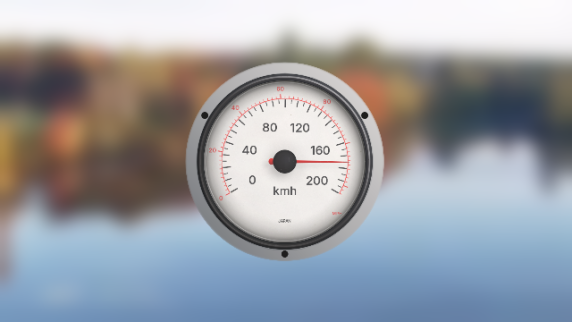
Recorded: 175,km/h
